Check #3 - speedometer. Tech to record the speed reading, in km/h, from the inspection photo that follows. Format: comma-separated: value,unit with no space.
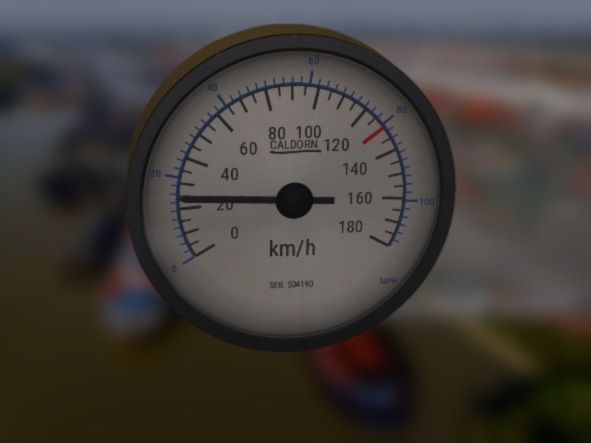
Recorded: 25,km/h
